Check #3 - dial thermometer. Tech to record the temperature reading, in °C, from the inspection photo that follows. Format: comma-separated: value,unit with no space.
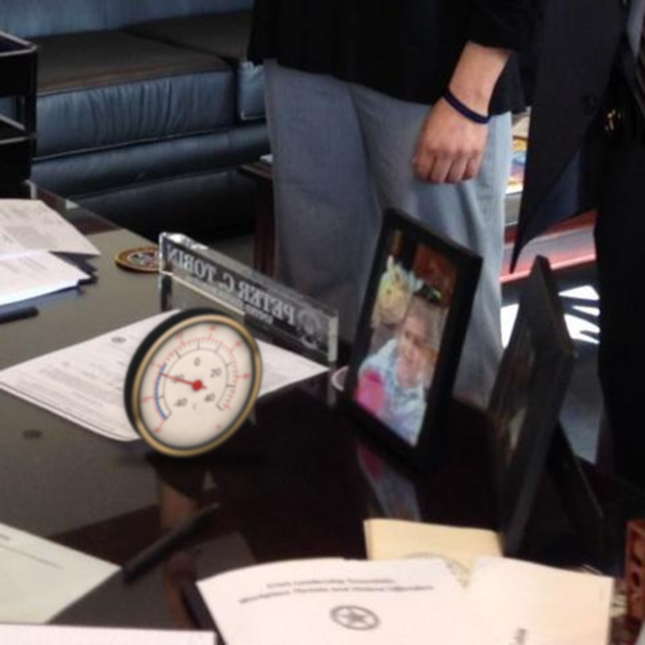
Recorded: -20,°C
